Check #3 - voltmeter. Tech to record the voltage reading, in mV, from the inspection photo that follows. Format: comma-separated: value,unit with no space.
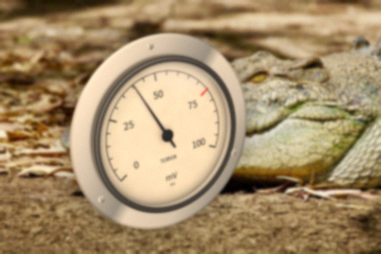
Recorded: 40,mV
